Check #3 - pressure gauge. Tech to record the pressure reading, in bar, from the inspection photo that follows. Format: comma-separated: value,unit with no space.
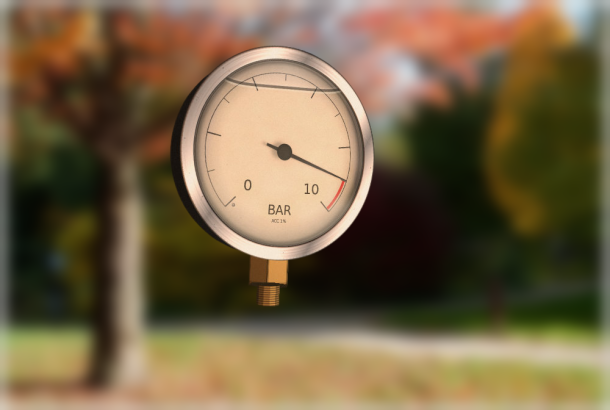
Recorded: 9,bar
